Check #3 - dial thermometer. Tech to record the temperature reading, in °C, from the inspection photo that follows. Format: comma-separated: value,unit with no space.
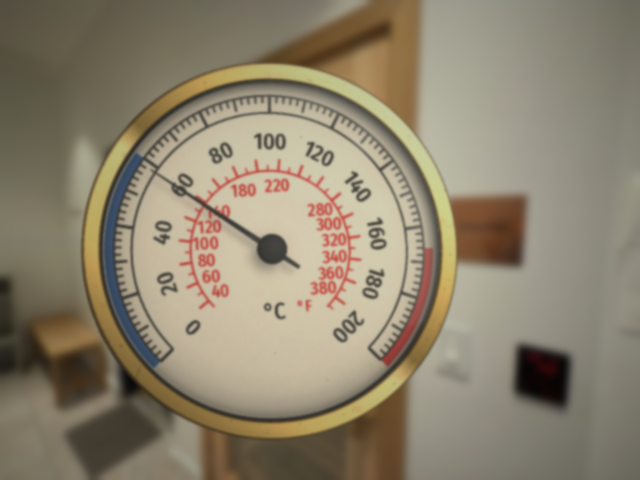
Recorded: 58,°C
